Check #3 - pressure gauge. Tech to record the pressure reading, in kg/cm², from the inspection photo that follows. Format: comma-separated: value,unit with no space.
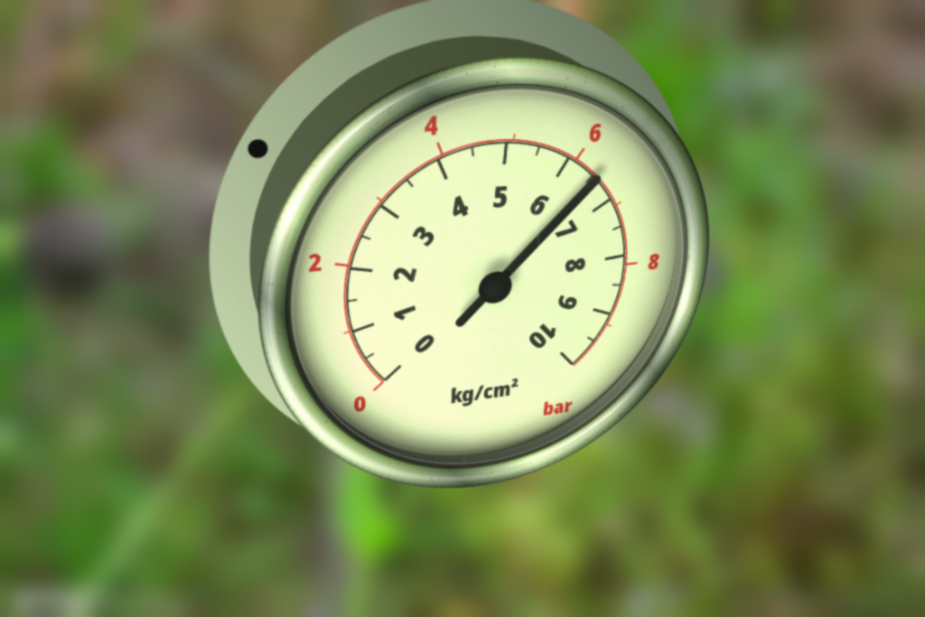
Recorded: 6.5,kg/cm²
